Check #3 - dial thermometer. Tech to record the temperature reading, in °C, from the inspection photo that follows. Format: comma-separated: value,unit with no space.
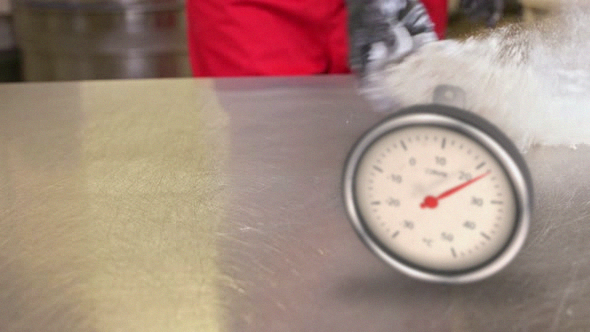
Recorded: 22,°C
